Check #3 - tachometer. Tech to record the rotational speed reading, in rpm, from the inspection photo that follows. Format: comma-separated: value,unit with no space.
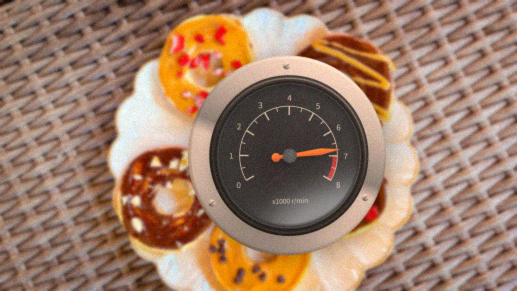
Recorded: 6750,rpm
